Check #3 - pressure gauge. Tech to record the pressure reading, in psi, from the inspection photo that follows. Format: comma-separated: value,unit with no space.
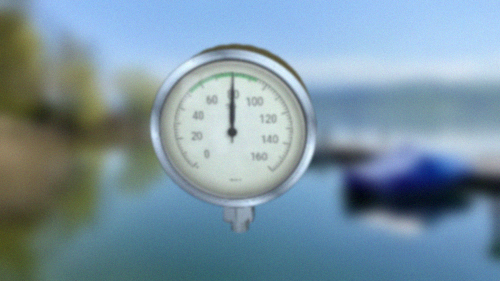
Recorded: 80,psi
